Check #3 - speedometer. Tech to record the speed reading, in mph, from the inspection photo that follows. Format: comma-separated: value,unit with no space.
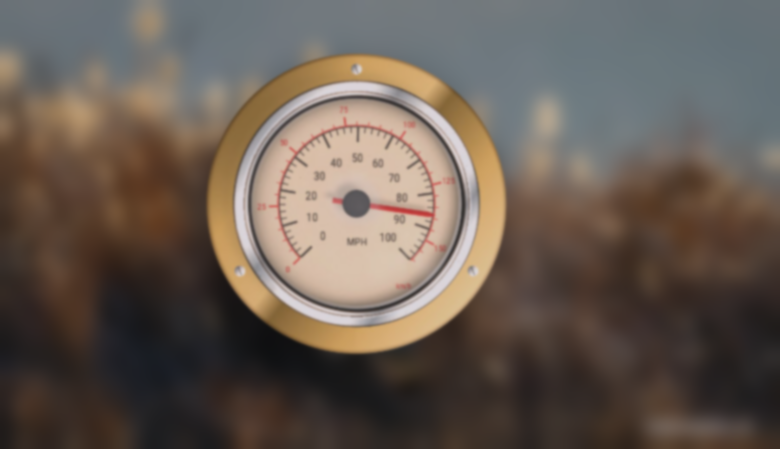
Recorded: 86,mph
